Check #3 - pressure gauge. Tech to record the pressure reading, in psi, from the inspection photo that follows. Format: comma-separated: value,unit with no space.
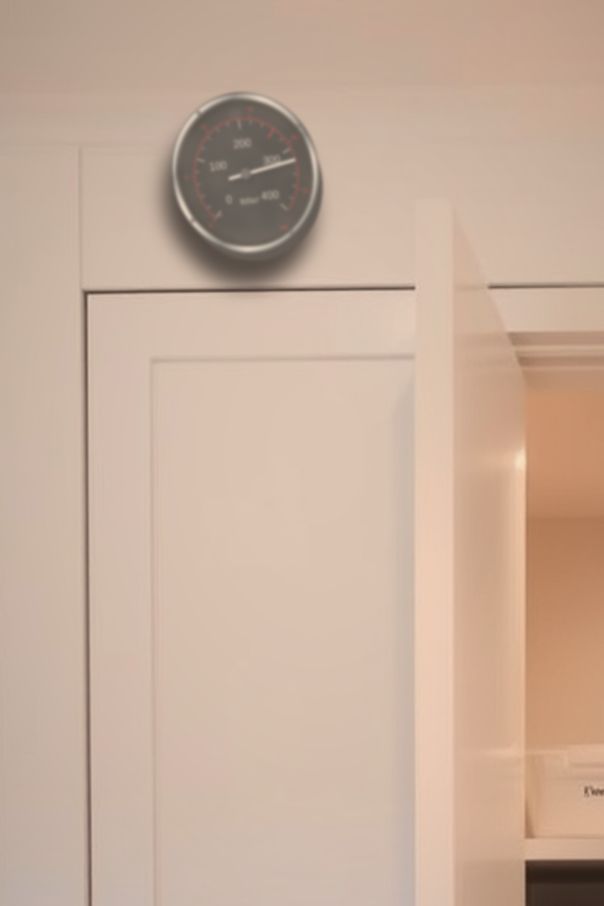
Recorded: 320,psi
